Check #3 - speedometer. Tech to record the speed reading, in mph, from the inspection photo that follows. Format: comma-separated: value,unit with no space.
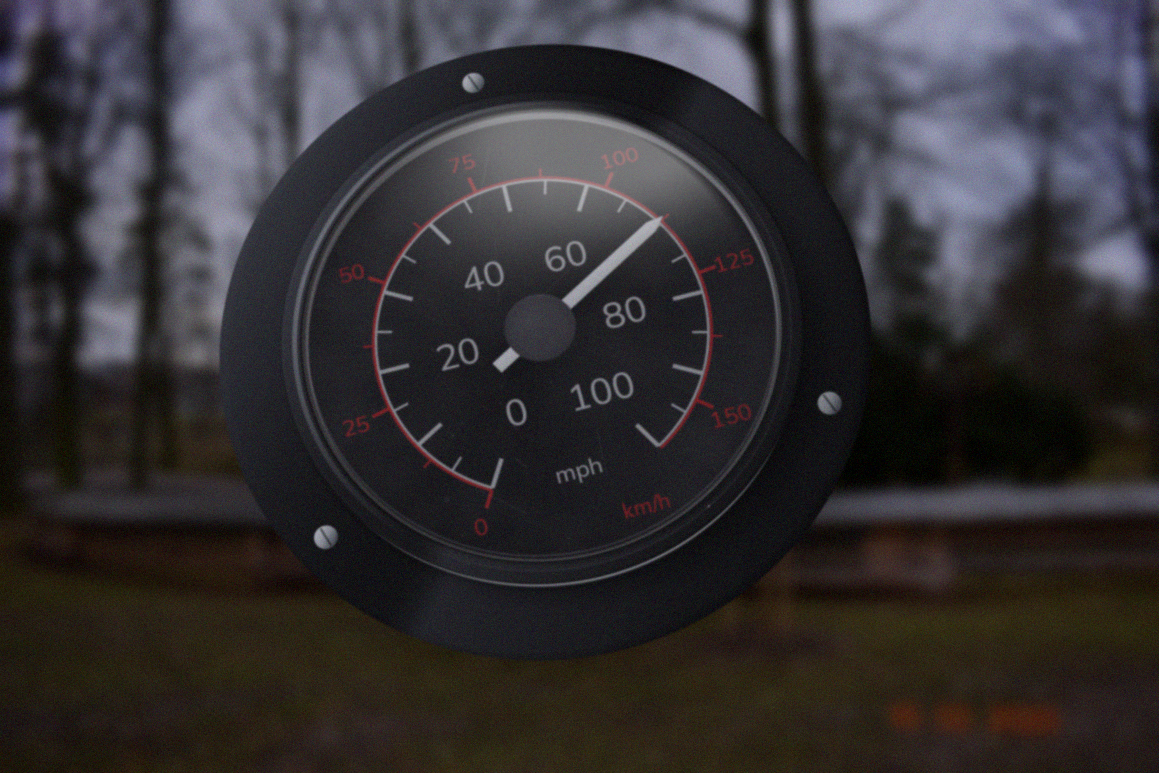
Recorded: 70,mph
